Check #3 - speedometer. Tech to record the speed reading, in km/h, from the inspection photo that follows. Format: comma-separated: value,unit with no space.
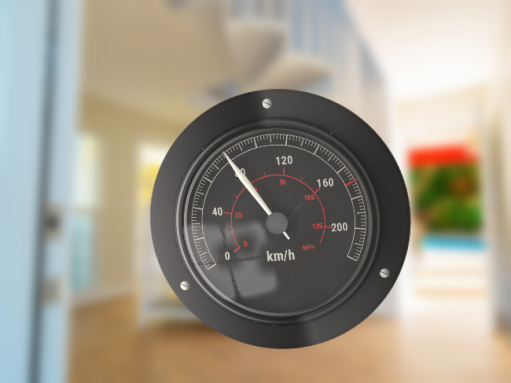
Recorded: 80,km/h
